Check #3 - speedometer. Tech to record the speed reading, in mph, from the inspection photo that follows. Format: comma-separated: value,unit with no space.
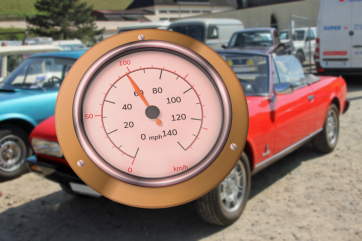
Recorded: 60,mph
